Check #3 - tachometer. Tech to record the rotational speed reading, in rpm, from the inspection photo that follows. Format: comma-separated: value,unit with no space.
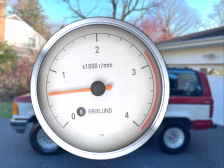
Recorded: 600,rpm
